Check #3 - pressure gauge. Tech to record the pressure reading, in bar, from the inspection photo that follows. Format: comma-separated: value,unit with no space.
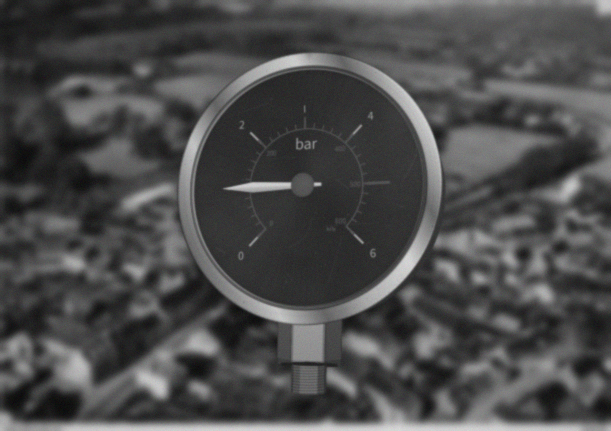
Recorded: 1,bar
